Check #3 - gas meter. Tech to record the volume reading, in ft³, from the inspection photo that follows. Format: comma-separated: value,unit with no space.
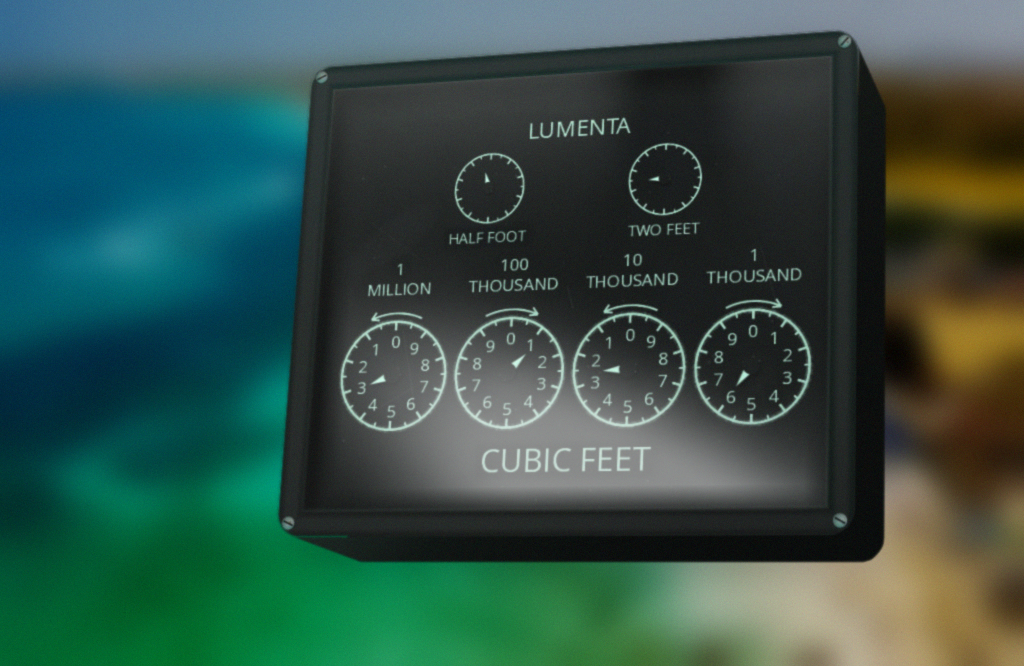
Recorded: 312600,ft³
